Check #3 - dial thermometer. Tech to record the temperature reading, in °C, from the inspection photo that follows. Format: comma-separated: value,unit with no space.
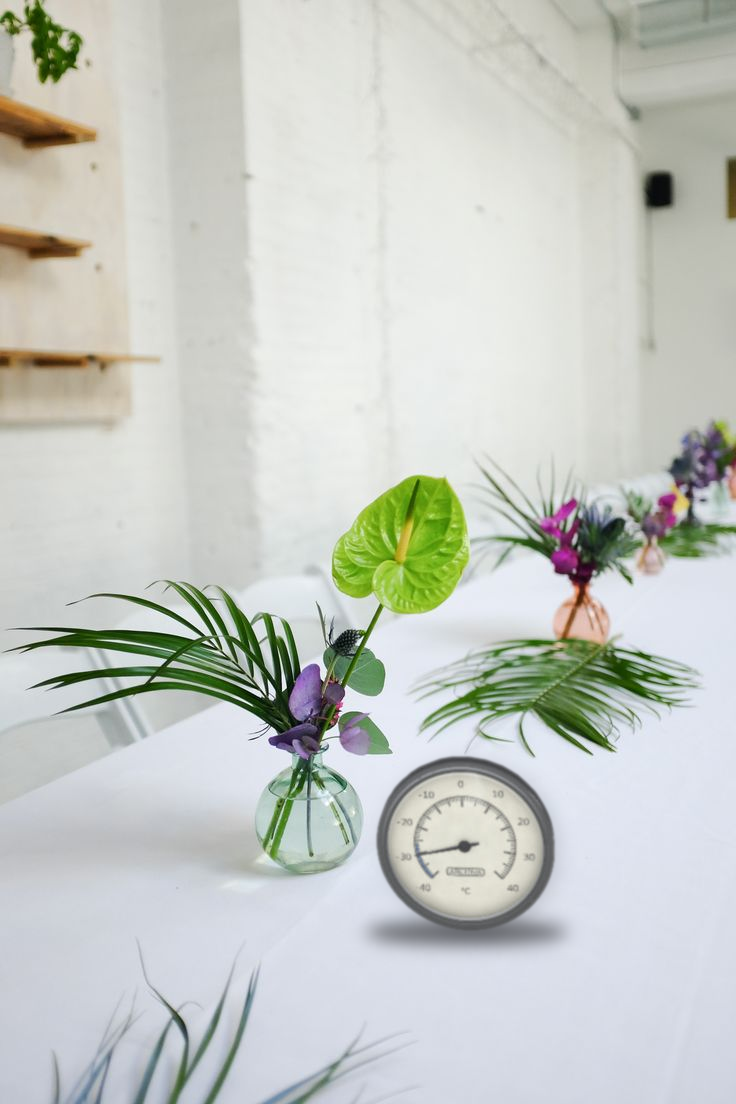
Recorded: -30,°C
